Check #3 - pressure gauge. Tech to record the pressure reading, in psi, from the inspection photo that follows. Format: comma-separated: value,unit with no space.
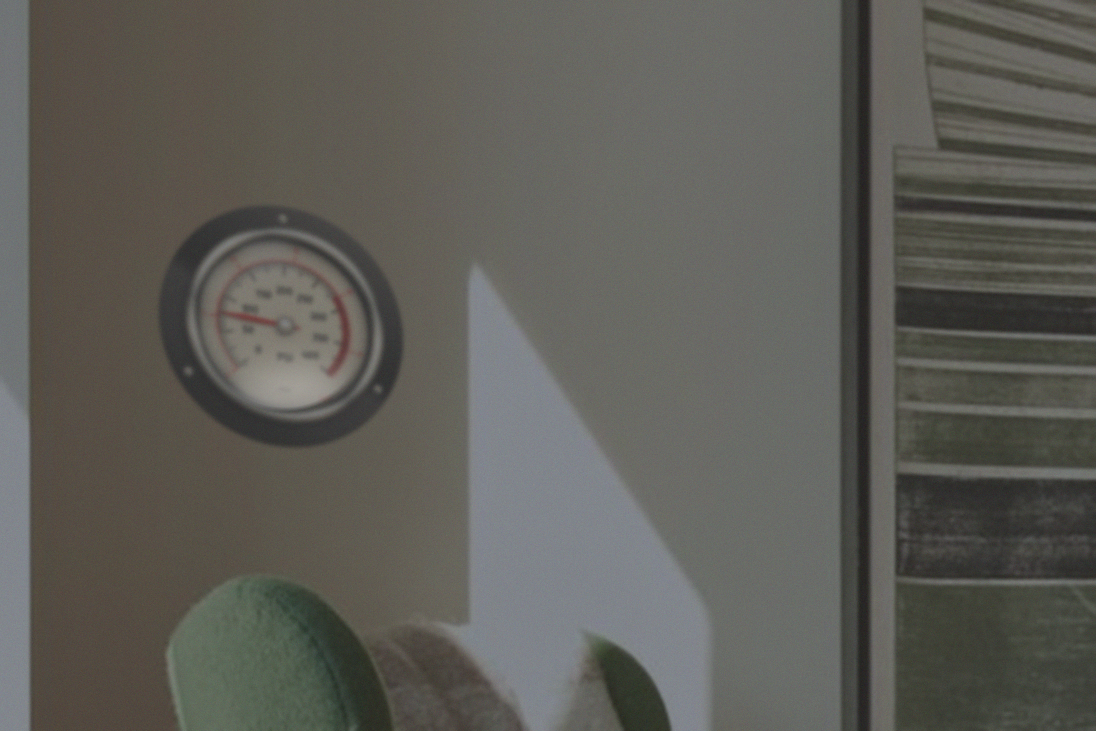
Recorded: 75,psi
